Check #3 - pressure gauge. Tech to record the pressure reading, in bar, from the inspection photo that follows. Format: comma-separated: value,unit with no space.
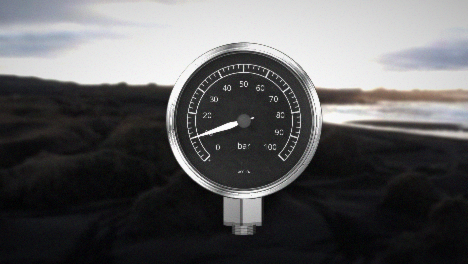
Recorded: 10,bar
